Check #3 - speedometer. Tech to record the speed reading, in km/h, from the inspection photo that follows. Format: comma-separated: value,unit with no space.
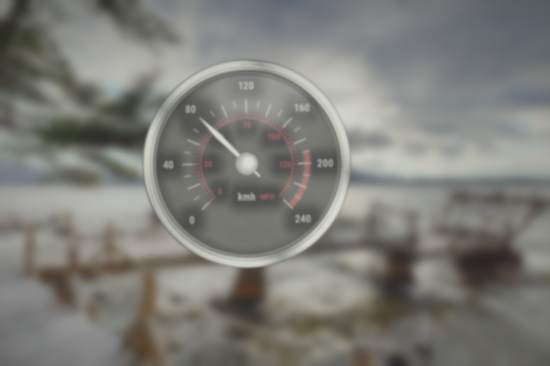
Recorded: 80,km/h
